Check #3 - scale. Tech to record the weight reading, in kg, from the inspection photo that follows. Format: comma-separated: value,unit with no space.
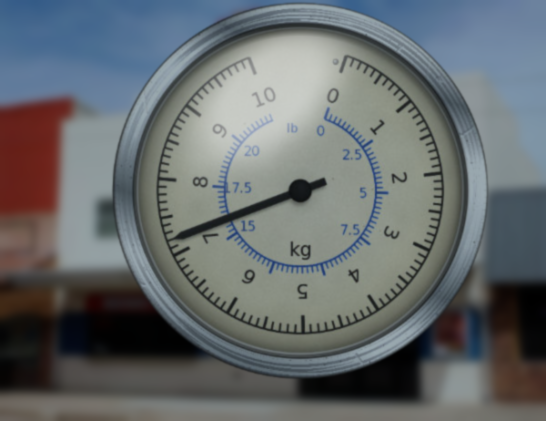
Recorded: 7.2,kg
